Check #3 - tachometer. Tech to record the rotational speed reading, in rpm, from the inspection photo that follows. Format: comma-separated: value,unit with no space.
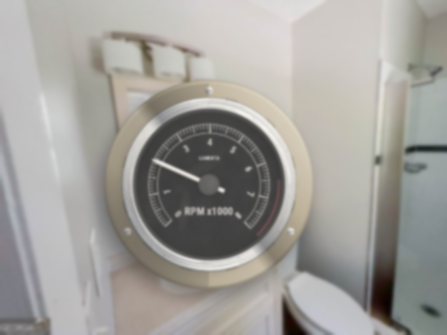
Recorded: 2000,rpm
